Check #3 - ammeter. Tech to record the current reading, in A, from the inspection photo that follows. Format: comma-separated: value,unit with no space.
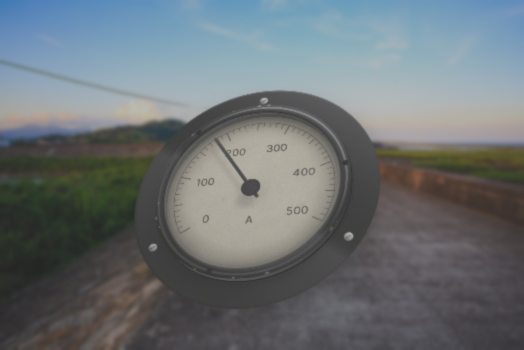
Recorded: 180,A
